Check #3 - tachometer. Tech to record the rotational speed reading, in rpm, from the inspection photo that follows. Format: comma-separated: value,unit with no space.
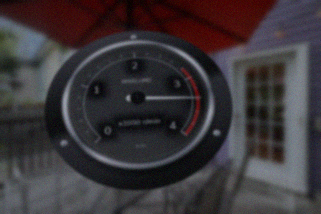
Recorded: 3400,rpm
